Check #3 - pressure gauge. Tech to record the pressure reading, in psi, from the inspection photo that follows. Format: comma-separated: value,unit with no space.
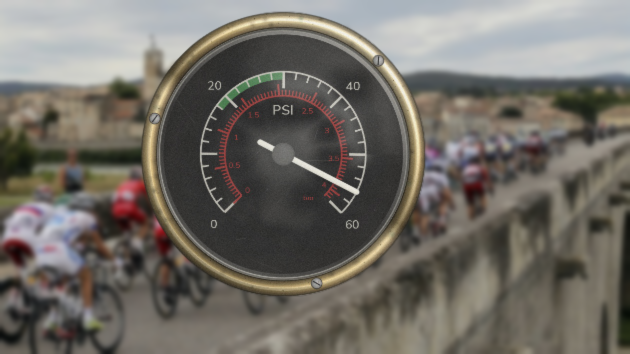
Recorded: 56,psi
